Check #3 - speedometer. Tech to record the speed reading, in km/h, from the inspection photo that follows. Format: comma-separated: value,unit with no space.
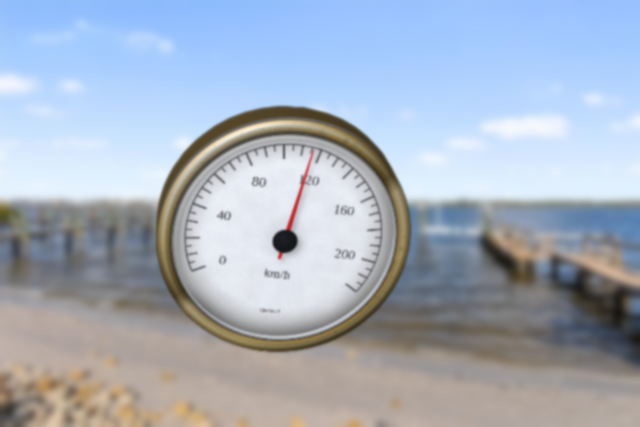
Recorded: 115,km/h
